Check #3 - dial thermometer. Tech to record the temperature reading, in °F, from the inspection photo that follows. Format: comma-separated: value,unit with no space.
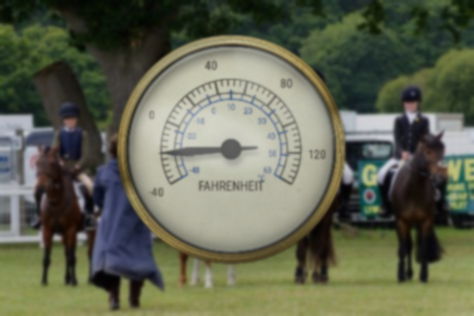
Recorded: -20,°F
